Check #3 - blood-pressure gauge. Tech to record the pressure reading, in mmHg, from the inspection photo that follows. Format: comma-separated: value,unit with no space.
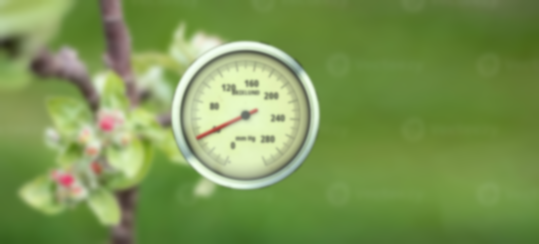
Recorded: 40,mmHg
